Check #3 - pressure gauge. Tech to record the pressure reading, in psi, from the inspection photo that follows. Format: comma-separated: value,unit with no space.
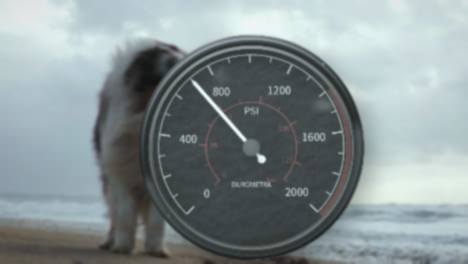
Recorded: 700,psi
